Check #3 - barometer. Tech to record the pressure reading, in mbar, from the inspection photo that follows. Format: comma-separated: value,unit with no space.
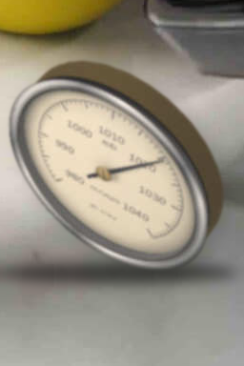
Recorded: 1020,mbar
